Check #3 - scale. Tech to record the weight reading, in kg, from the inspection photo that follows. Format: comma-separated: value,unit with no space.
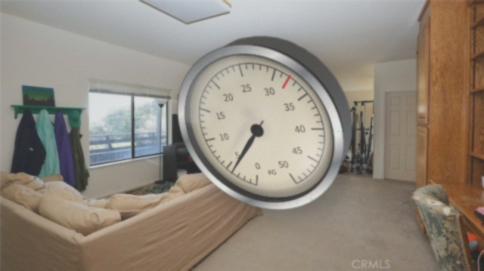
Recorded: 4,kg
